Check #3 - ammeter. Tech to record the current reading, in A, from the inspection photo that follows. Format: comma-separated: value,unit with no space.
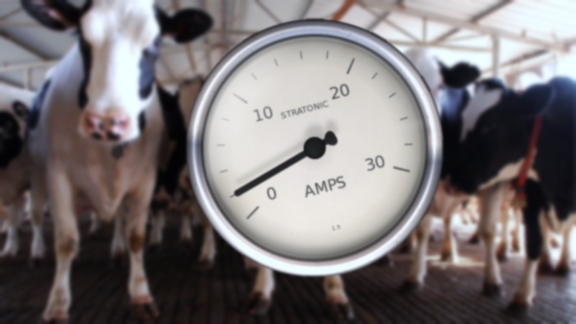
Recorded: 2,A
